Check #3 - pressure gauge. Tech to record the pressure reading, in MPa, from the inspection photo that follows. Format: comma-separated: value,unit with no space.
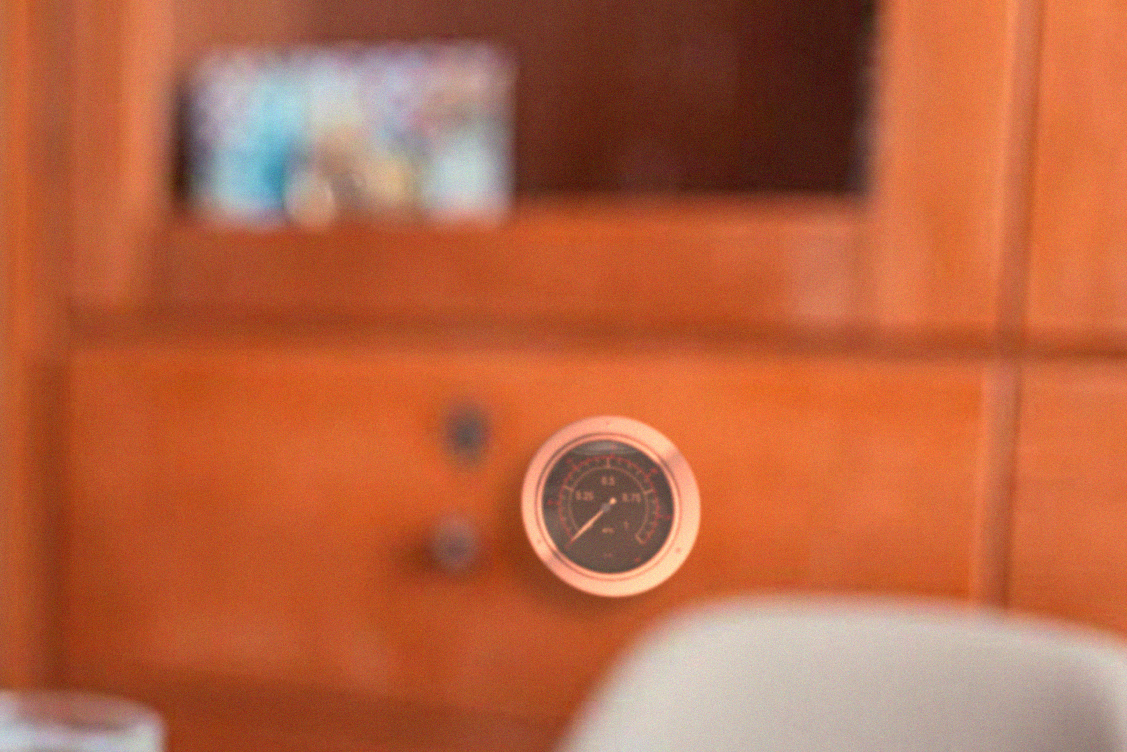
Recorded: 0,MPa
